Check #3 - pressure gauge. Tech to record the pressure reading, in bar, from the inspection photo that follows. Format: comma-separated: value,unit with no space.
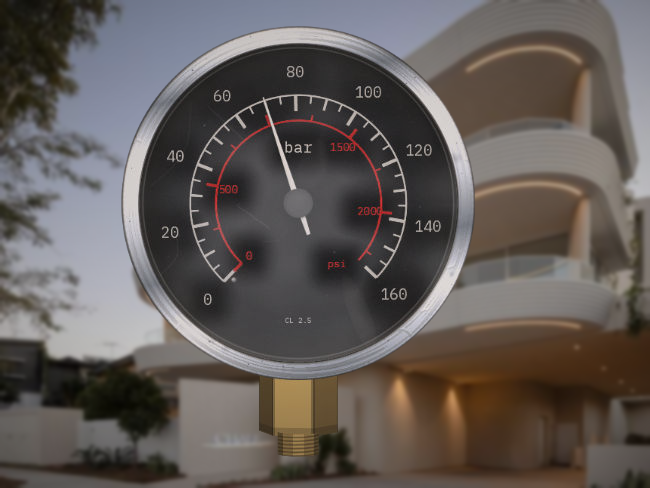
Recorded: 70,bar
